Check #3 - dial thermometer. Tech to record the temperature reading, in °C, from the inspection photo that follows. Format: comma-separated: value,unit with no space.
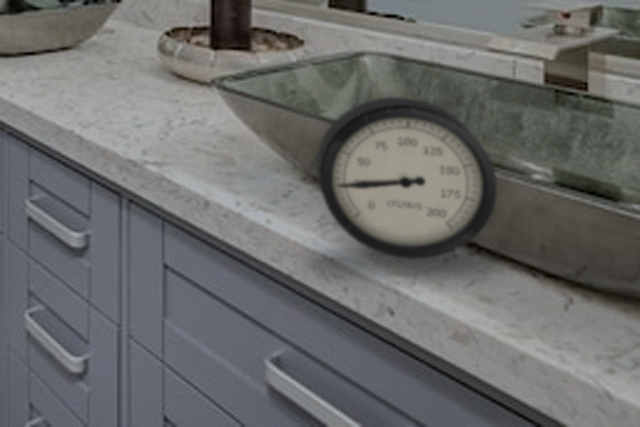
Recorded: 25,°C
